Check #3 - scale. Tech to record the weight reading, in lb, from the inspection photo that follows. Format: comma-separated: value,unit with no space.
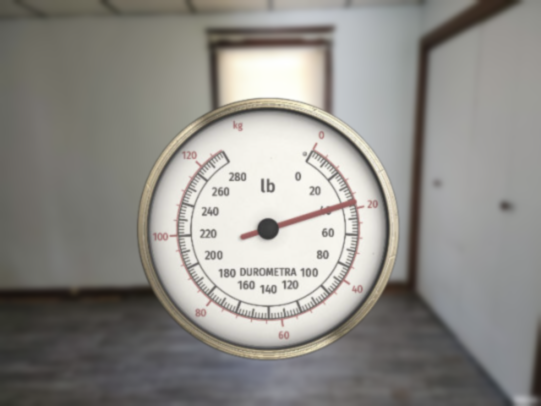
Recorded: 40,lb
